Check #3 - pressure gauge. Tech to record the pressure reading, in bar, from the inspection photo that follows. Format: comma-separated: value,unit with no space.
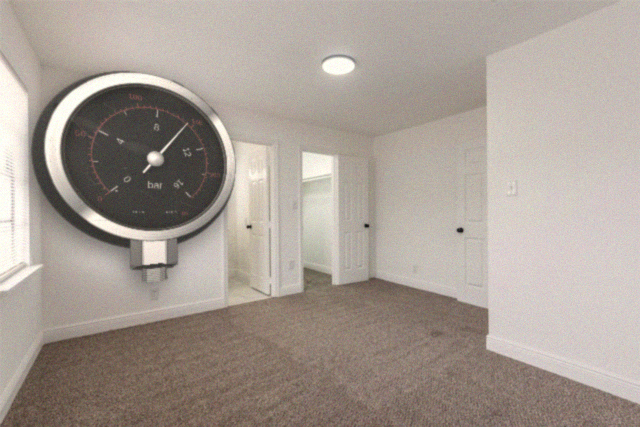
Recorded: 10,bar
